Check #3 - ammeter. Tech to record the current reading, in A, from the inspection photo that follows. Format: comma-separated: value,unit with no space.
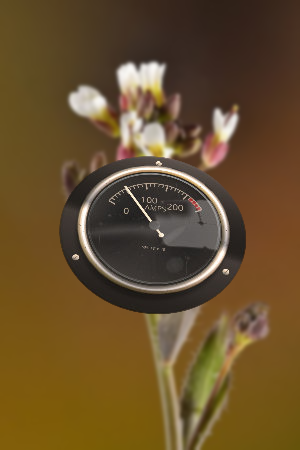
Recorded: 50,A
